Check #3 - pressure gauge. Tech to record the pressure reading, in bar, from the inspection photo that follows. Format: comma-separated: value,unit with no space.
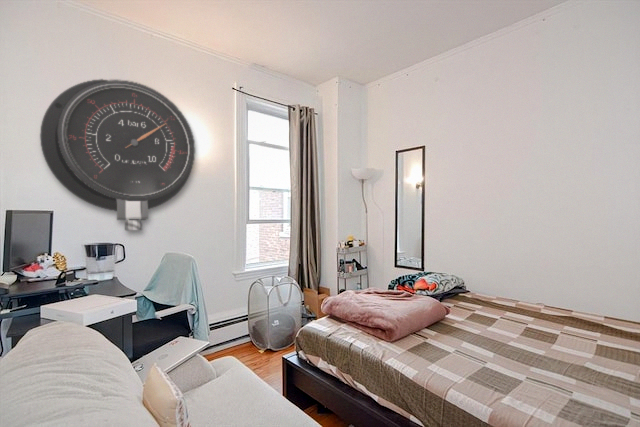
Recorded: 7,bar
